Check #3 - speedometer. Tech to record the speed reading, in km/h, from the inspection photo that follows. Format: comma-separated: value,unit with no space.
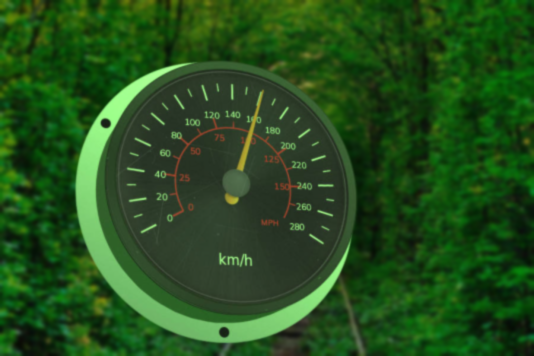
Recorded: 160,km/h
